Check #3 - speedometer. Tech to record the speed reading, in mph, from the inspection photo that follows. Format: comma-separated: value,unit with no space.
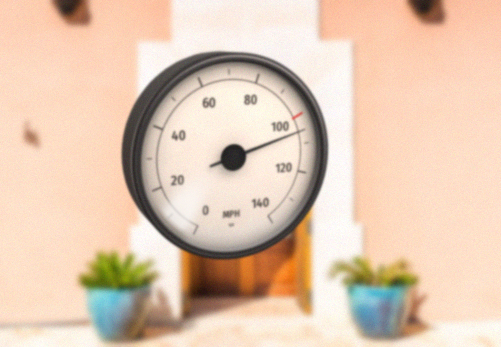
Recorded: 105,mph
